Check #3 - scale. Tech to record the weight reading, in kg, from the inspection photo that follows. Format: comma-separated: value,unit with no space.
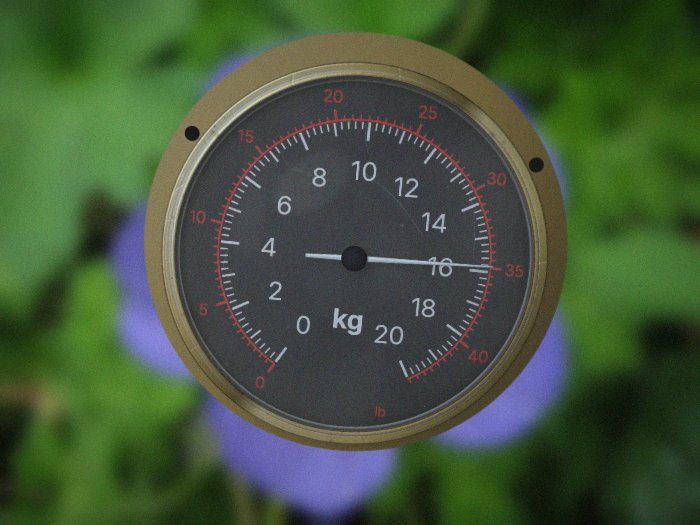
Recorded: 15.8,kg
